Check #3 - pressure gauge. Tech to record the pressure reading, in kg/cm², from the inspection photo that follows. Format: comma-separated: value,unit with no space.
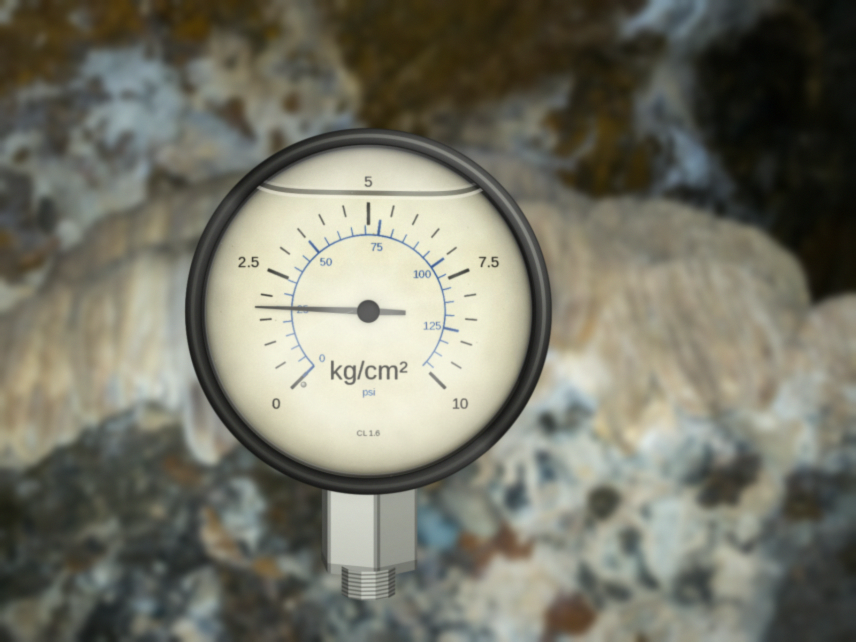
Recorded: 1.75,kg/cm²
